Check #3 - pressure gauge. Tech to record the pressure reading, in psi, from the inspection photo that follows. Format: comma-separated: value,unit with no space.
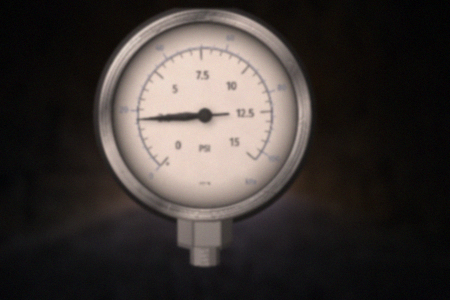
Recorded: 2.5,psi
